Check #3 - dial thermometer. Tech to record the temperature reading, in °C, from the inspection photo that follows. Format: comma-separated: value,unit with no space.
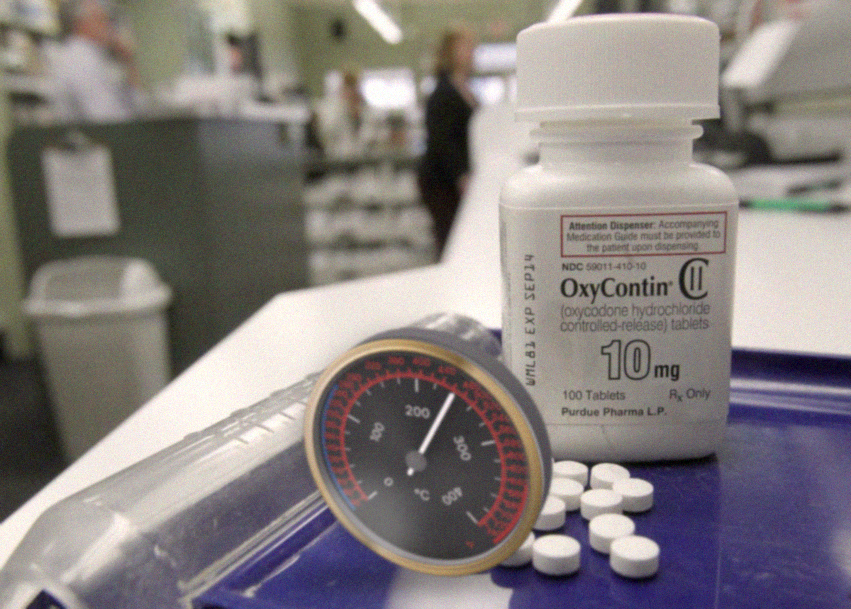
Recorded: 240,°C
